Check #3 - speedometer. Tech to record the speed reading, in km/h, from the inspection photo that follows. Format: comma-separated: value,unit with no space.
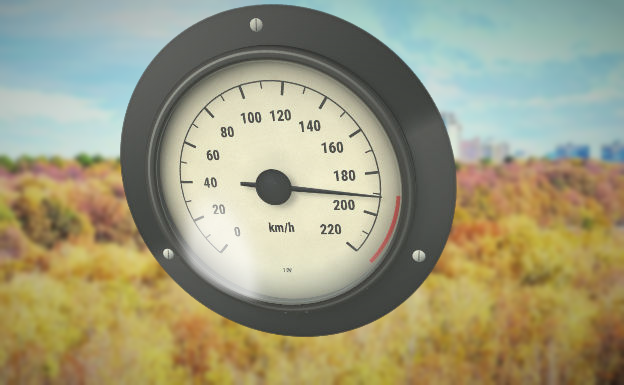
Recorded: 190,km/h
